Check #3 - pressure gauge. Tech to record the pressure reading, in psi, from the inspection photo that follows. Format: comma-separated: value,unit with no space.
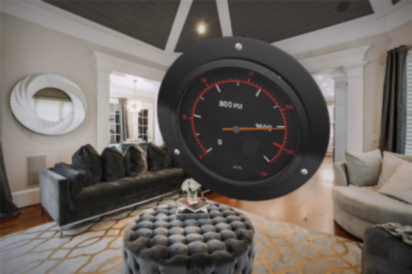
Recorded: 1600,psi
